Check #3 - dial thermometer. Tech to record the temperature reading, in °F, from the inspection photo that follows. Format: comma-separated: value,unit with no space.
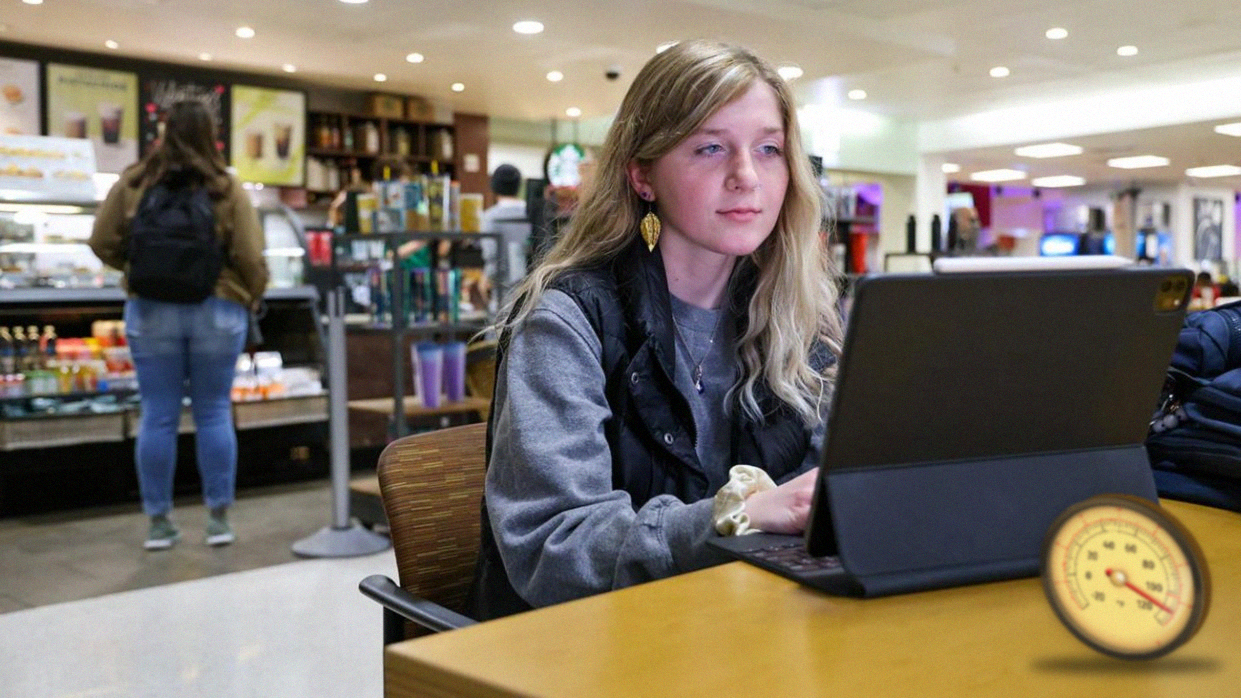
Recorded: 110,°F
